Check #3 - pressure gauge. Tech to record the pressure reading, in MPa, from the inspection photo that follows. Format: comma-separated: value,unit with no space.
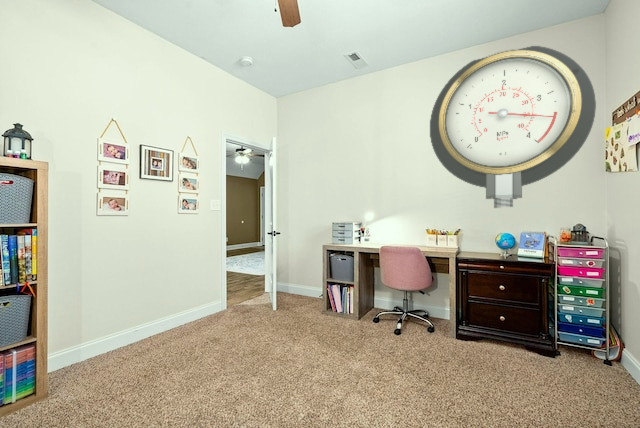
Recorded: 3.5,MPa
